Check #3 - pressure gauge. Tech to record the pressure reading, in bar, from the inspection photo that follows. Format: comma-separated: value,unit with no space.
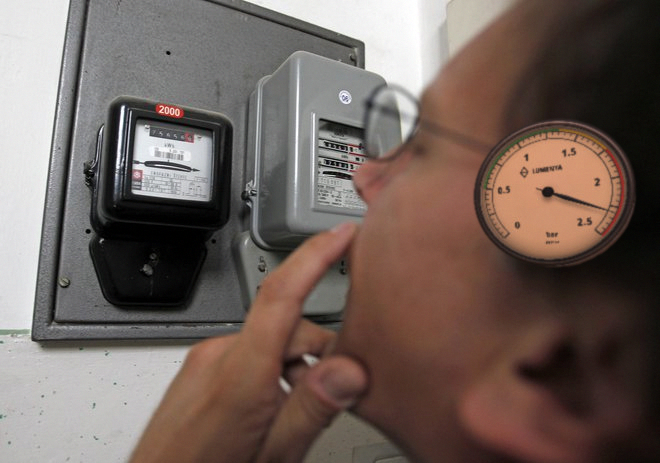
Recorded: 2.3,bar
